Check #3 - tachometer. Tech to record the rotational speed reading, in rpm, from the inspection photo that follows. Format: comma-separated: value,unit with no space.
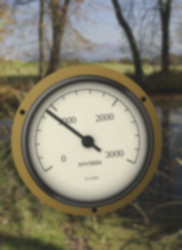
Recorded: 900,rpm
